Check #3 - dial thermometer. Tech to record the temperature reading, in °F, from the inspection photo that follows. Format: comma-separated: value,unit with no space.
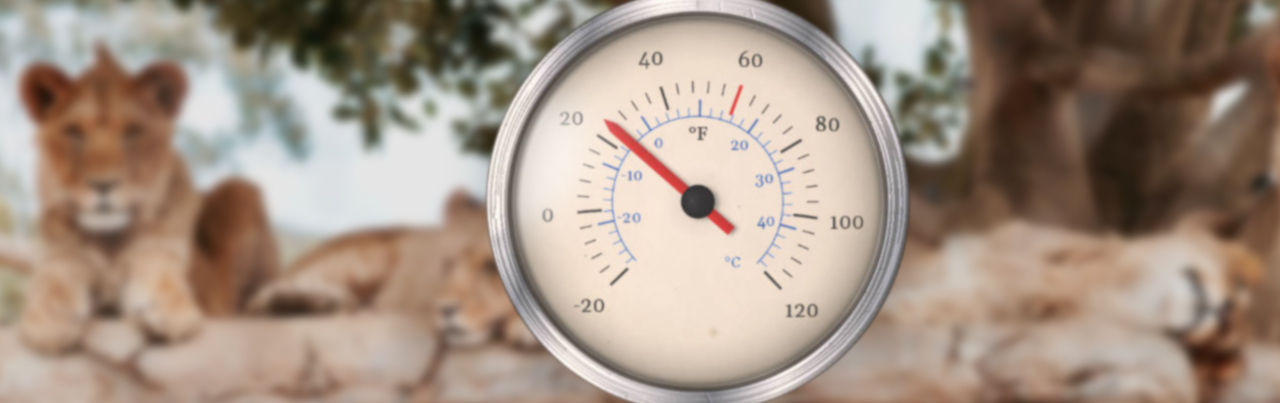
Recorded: 24,°F
